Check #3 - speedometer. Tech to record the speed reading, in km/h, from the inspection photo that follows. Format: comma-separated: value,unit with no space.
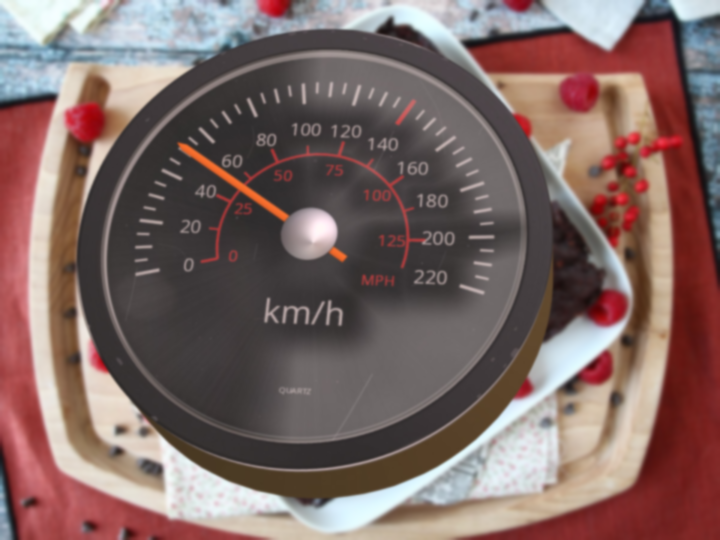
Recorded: 50,km/h
